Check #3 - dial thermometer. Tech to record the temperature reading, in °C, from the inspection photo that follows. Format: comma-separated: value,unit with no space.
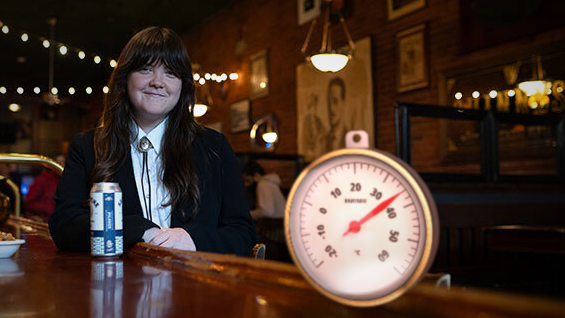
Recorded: 36,°C
